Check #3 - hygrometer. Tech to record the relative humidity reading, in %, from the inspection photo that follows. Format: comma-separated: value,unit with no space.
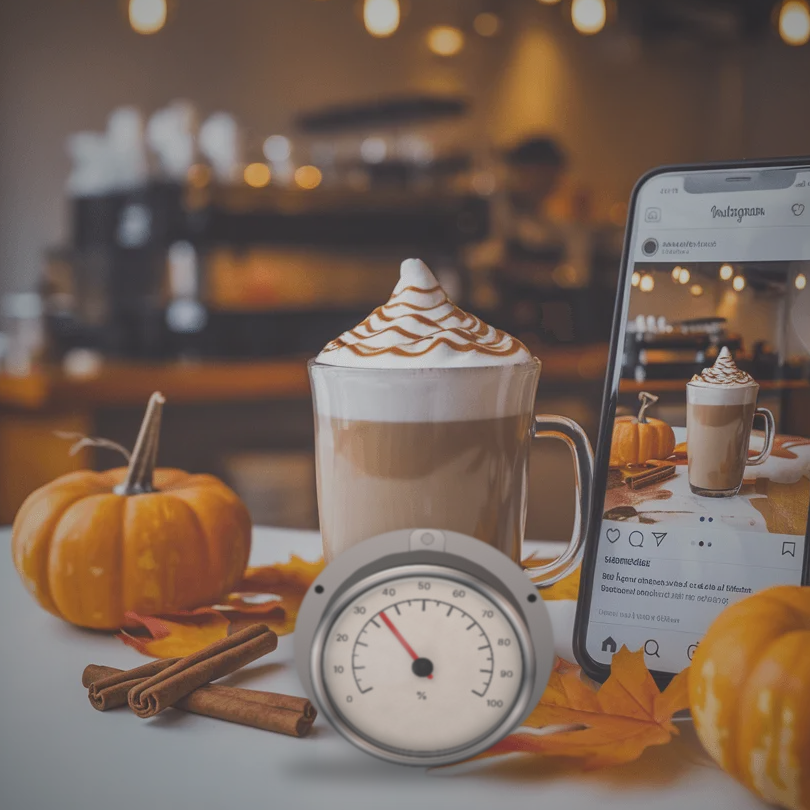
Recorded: 35,%
